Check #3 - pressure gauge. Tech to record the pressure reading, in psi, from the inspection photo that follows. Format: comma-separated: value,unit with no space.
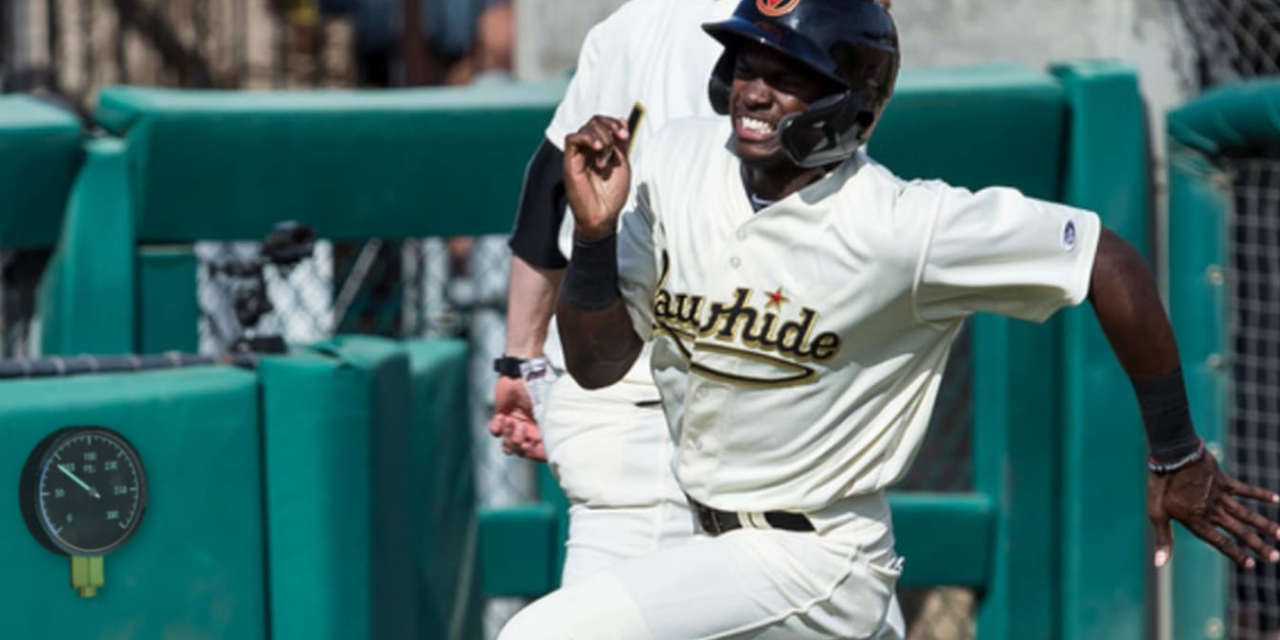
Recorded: 90,psi
